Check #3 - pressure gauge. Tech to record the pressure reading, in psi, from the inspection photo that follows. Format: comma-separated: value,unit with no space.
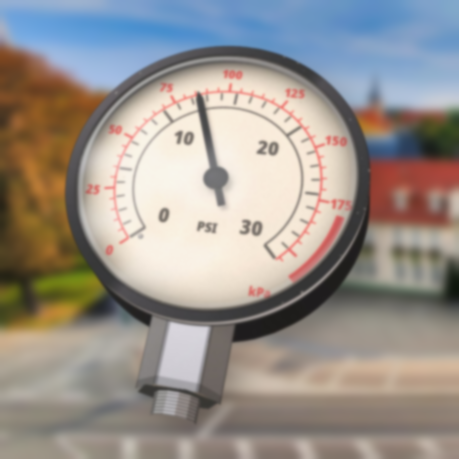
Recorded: 12.5,psi
